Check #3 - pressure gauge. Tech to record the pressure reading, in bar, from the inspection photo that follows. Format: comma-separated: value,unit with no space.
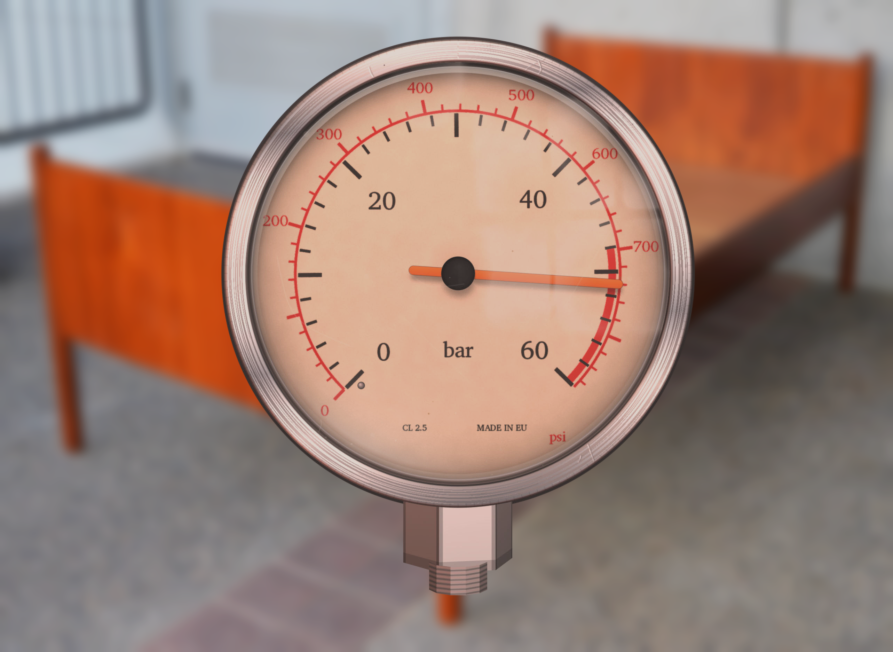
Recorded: 51,bar
